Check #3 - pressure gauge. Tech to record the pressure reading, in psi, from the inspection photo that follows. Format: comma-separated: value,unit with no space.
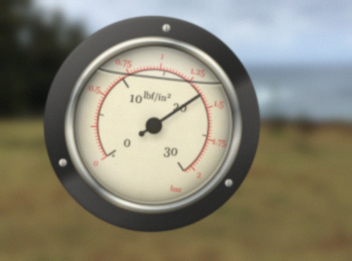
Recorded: 20,psi
